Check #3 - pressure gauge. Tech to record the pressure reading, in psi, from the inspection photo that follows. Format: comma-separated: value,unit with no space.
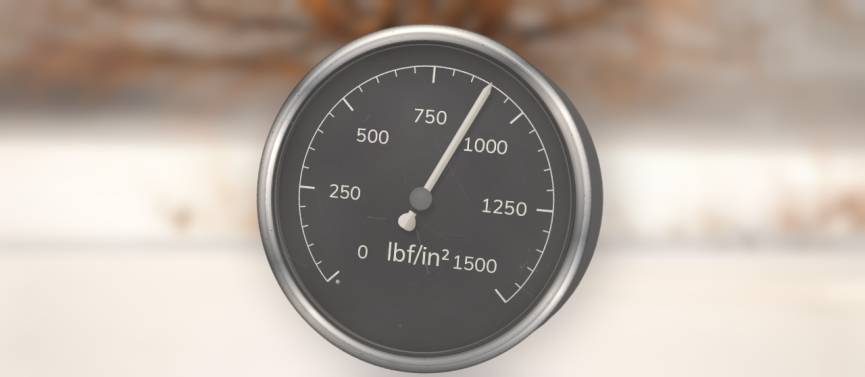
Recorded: 900,psi
